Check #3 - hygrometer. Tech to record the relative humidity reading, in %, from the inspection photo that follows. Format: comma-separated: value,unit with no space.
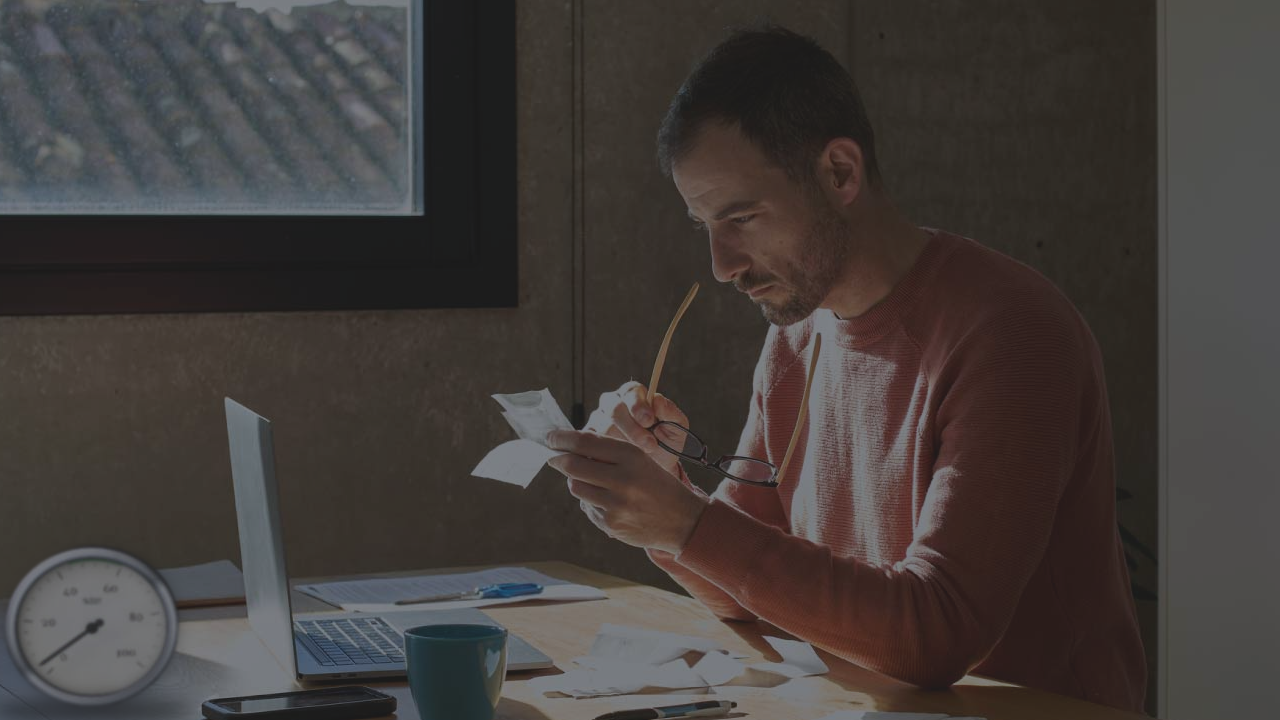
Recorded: 4,%
